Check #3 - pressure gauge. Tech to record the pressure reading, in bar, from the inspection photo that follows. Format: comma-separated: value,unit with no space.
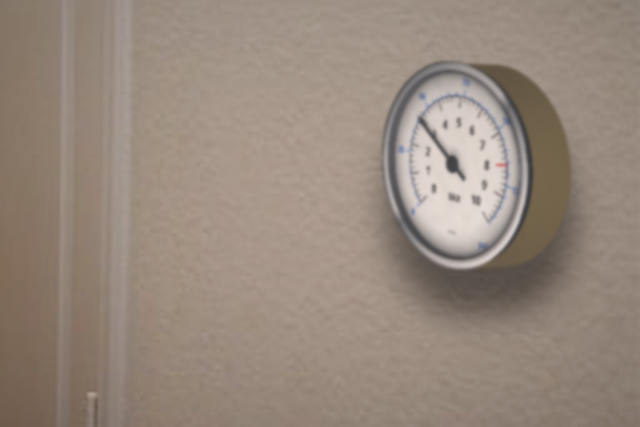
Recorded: 3,bar
